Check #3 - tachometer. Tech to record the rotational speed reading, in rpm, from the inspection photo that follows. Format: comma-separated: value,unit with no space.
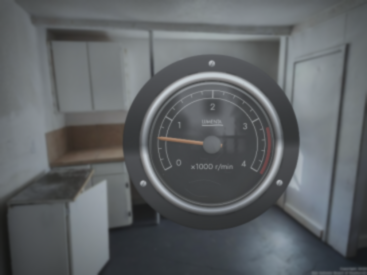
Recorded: 600,rpm
